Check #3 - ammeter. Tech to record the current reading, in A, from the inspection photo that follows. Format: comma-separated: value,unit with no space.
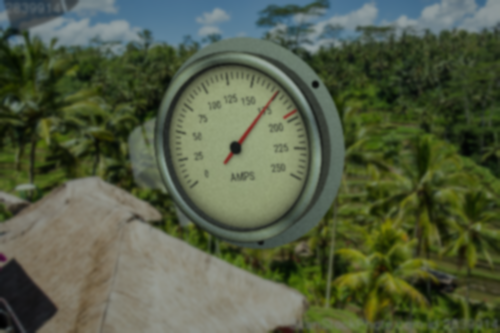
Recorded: 175,A
